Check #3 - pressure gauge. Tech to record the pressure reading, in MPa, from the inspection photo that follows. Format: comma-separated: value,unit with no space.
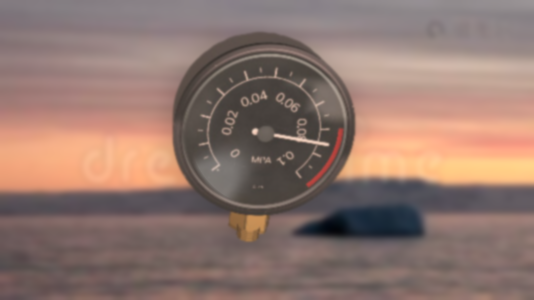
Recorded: 0.085,MPa
